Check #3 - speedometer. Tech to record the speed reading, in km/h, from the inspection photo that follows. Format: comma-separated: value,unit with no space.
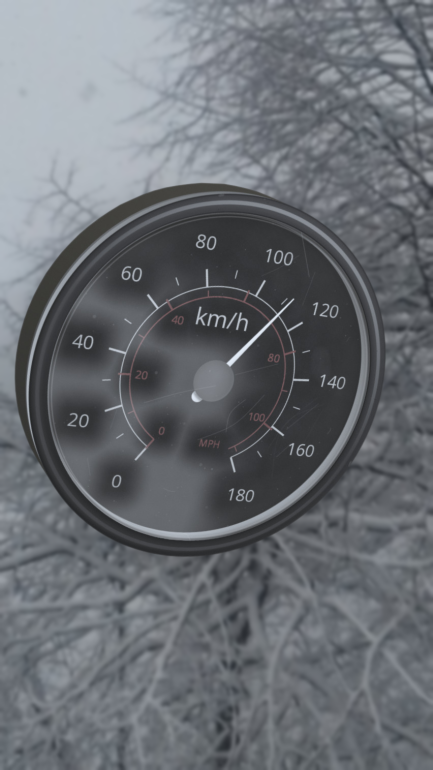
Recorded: 110,km/h
